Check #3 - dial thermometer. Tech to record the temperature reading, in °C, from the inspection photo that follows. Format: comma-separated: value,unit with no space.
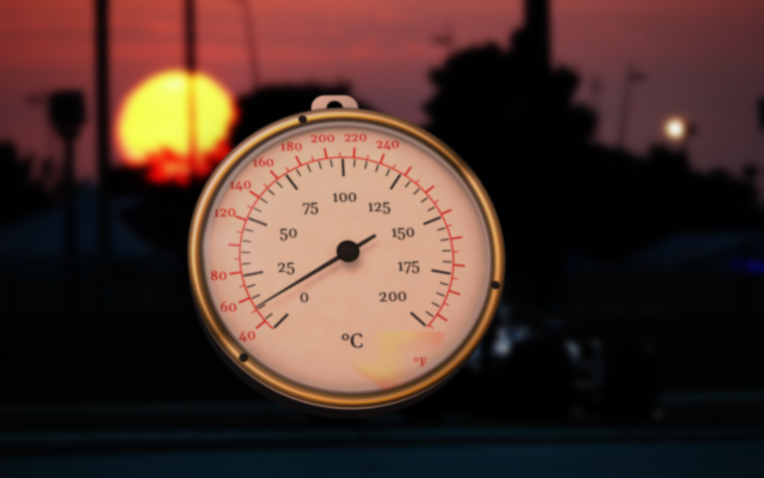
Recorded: 10,°C
